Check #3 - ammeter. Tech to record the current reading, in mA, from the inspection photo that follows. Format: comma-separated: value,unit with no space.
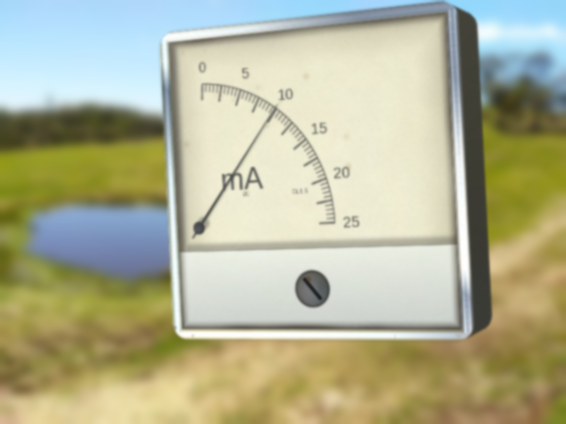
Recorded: 10,mA
